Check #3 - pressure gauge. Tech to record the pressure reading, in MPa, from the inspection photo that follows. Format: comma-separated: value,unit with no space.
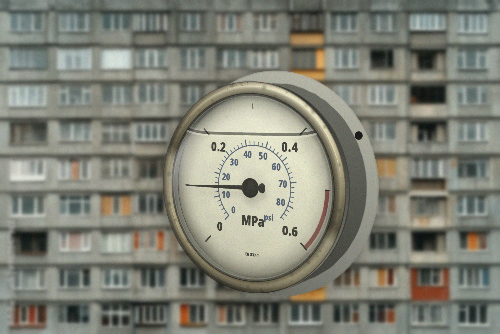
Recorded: 0.1,MPa
